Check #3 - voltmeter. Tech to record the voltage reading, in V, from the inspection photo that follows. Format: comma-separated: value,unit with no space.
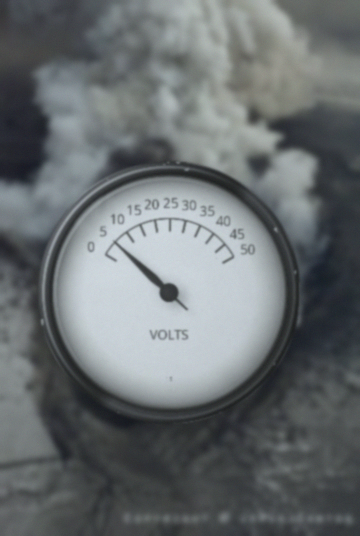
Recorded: 5,V
